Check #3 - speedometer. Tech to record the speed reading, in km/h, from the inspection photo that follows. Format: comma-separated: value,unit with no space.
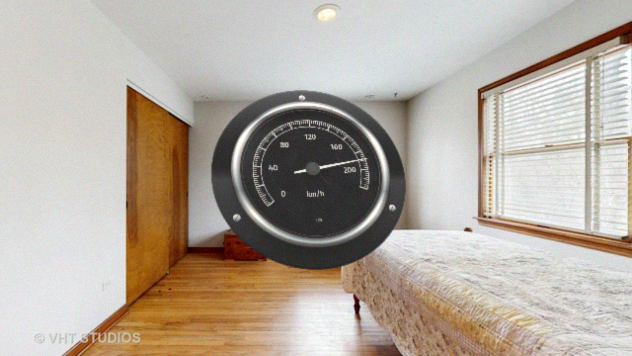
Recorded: 190,km/h
